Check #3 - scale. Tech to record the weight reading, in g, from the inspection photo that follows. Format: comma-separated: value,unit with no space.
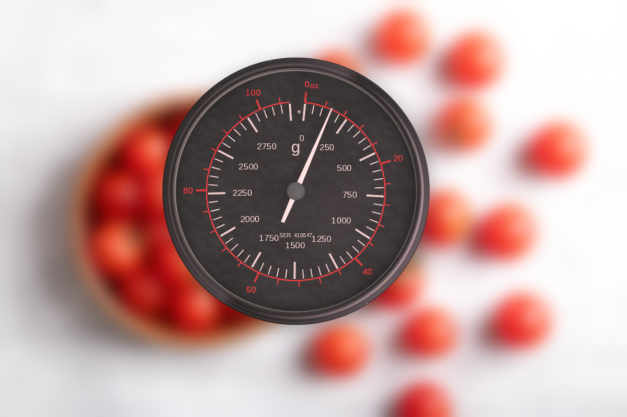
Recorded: 150,g
